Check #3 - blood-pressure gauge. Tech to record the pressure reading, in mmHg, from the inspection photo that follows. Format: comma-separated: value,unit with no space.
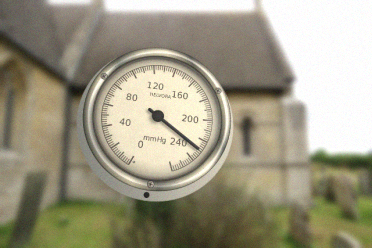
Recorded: 230,mmHg
